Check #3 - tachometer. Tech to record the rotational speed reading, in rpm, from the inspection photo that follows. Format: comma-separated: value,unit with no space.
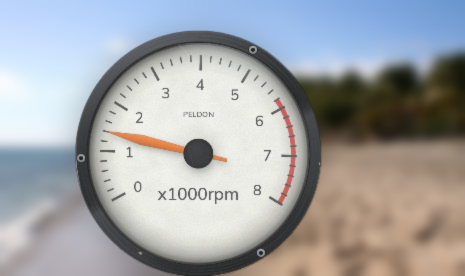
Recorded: 1400,rpm
